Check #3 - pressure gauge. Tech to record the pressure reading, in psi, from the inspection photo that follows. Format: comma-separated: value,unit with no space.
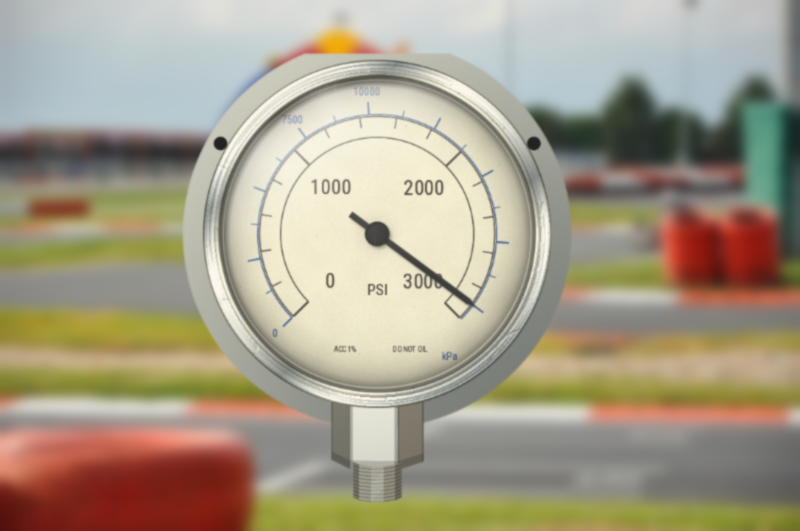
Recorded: 2900,psi
